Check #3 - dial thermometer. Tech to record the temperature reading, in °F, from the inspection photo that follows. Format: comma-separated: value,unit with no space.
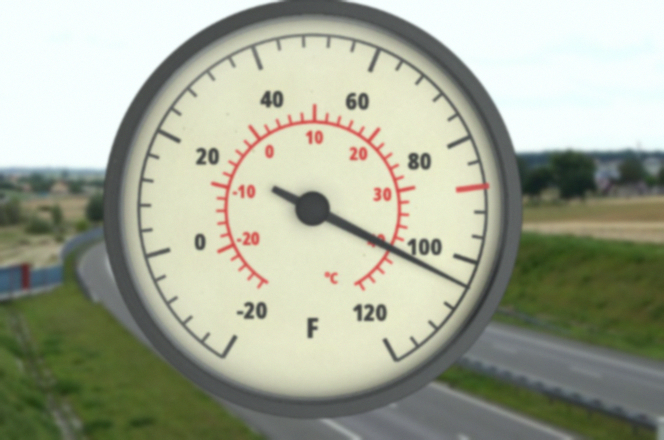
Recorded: 104,°F
